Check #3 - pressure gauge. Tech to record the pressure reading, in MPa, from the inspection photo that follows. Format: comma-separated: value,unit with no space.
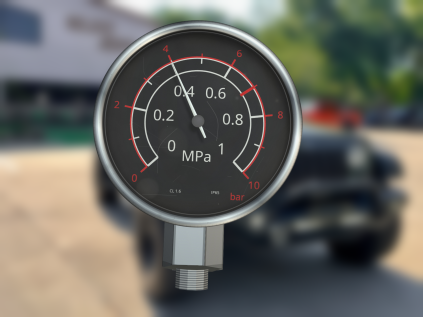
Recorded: 0.4,MPa
